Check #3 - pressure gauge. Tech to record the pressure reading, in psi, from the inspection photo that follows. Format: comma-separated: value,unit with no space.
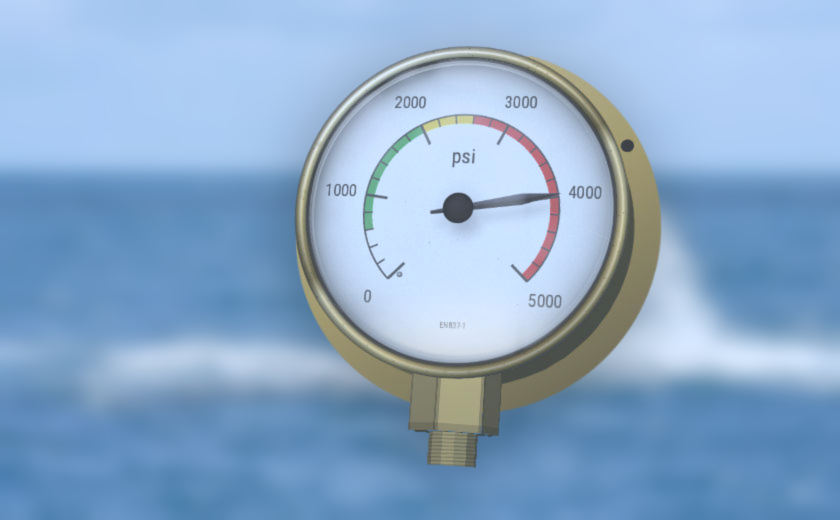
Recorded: 4000,psi
